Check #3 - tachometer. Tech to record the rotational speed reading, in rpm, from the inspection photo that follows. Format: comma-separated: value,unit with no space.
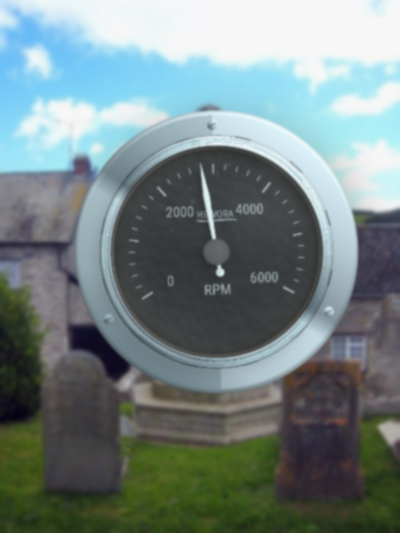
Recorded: 2800,rpm
